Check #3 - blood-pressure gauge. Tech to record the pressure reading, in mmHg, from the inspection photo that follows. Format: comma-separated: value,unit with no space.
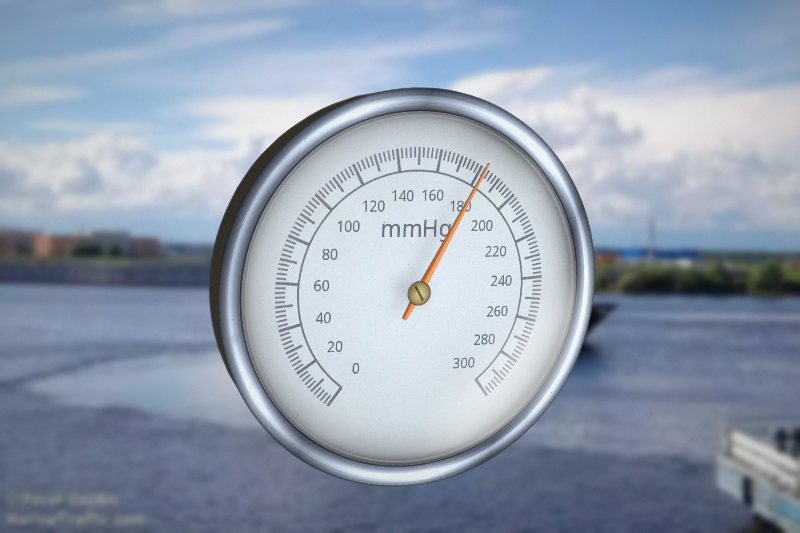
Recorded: 180,mmHg
